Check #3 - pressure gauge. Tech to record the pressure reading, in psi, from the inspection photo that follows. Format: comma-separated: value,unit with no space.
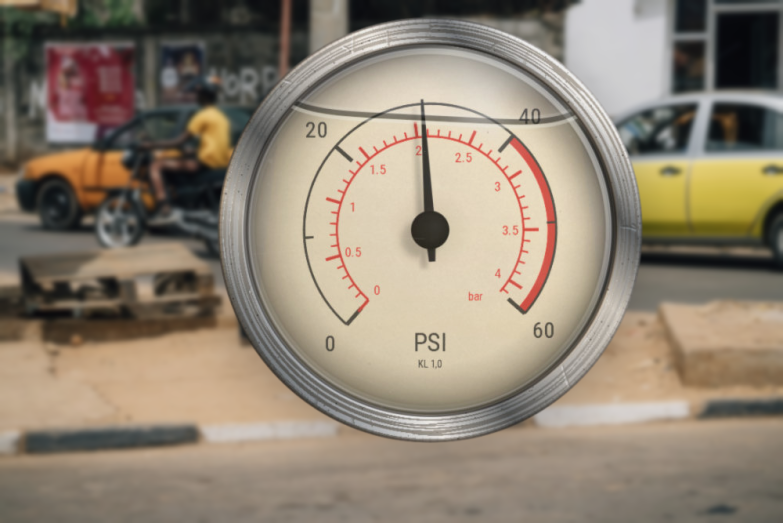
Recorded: 30,psi
